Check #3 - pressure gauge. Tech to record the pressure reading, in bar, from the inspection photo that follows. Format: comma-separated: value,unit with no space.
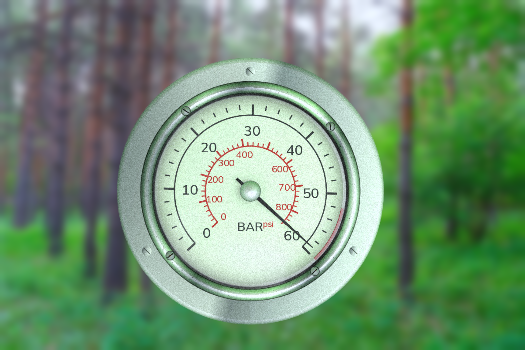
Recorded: 59,bar
